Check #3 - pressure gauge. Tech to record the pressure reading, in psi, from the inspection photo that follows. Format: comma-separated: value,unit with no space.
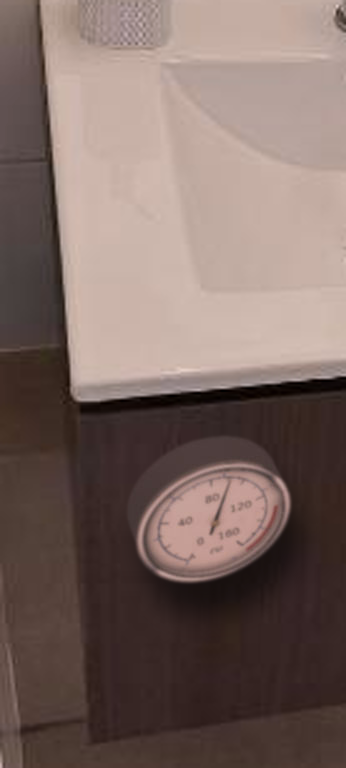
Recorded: 90,psi
